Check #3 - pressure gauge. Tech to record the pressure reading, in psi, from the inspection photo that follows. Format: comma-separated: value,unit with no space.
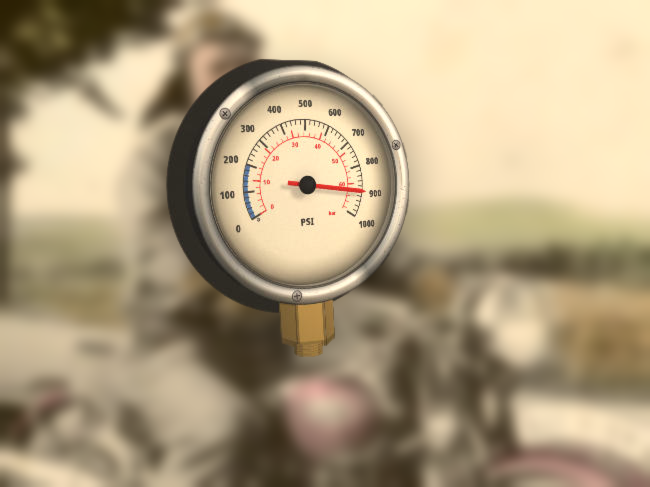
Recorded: 900,psi
